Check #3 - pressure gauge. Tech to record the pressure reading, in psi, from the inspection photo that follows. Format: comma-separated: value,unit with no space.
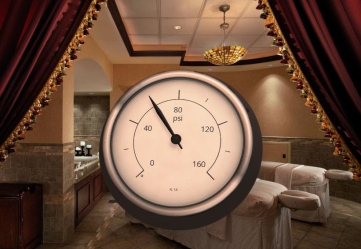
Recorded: 60,psi
